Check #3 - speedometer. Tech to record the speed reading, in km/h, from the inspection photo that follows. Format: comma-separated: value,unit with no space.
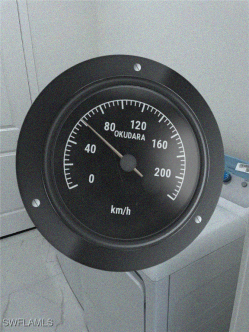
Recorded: 60,km/h
